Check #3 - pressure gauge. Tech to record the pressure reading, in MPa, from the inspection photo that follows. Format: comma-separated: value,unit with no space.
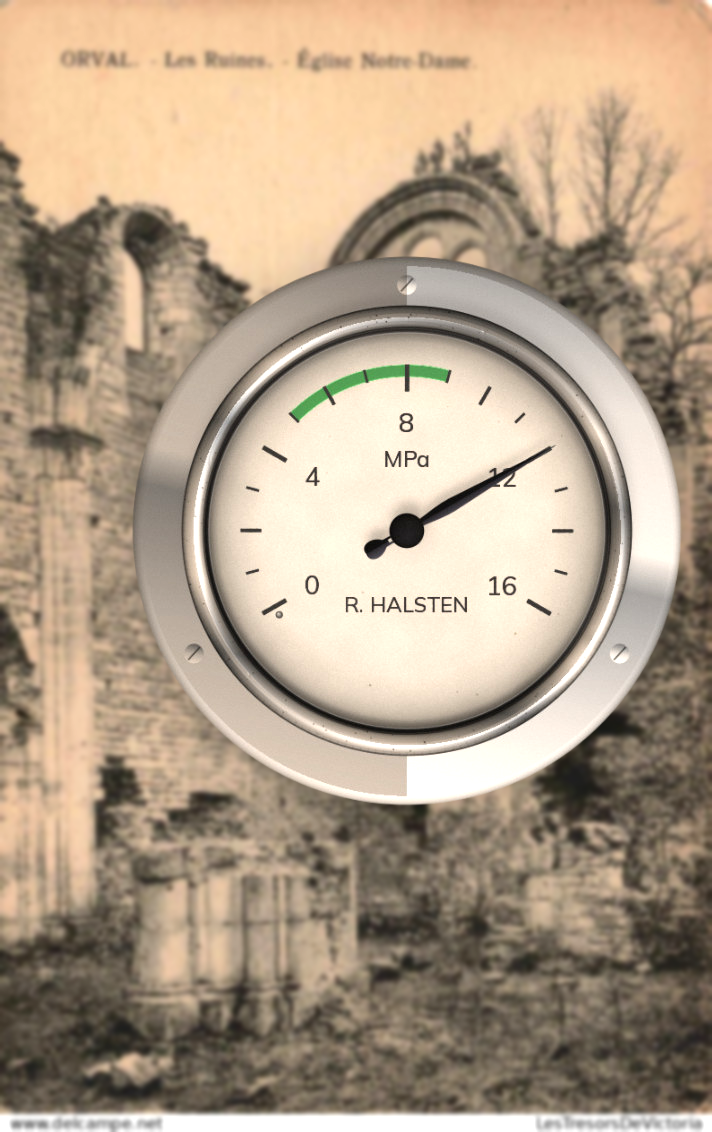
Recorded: 12,MPa
